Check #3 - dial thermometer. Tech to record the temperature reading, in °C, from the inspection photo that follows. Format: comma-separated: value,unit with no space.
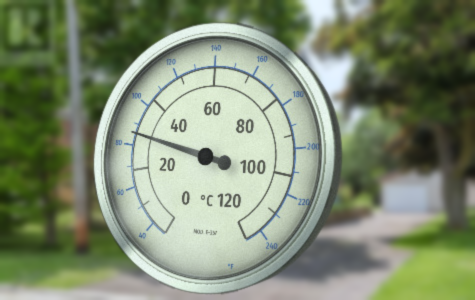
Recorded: 30,°C
